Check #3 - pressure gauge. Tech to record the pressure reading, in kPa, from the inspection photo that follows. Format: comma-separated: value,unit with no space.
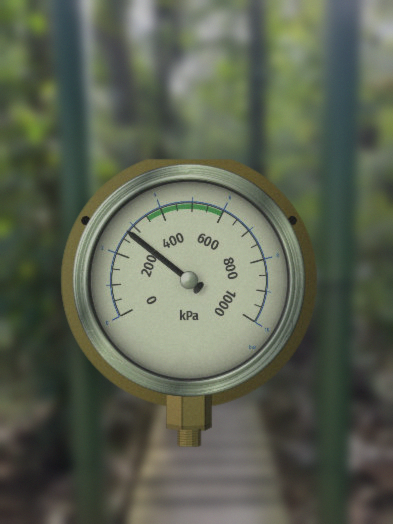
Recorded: 275,kPa
